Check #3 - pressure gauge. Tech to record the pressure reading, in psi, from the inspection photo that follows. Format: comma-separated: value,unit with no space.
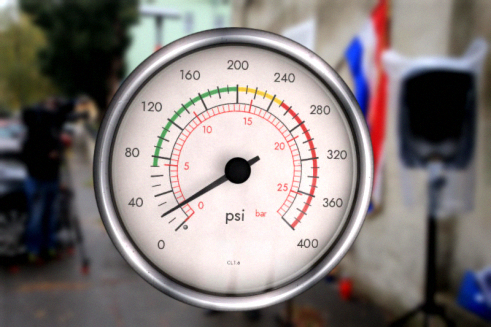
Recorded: 20,psi
